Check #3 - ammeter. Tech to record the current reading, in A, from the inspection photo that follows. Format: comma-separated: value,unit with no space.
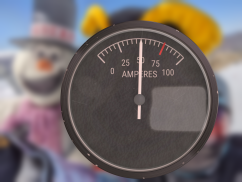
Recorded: 50,A
